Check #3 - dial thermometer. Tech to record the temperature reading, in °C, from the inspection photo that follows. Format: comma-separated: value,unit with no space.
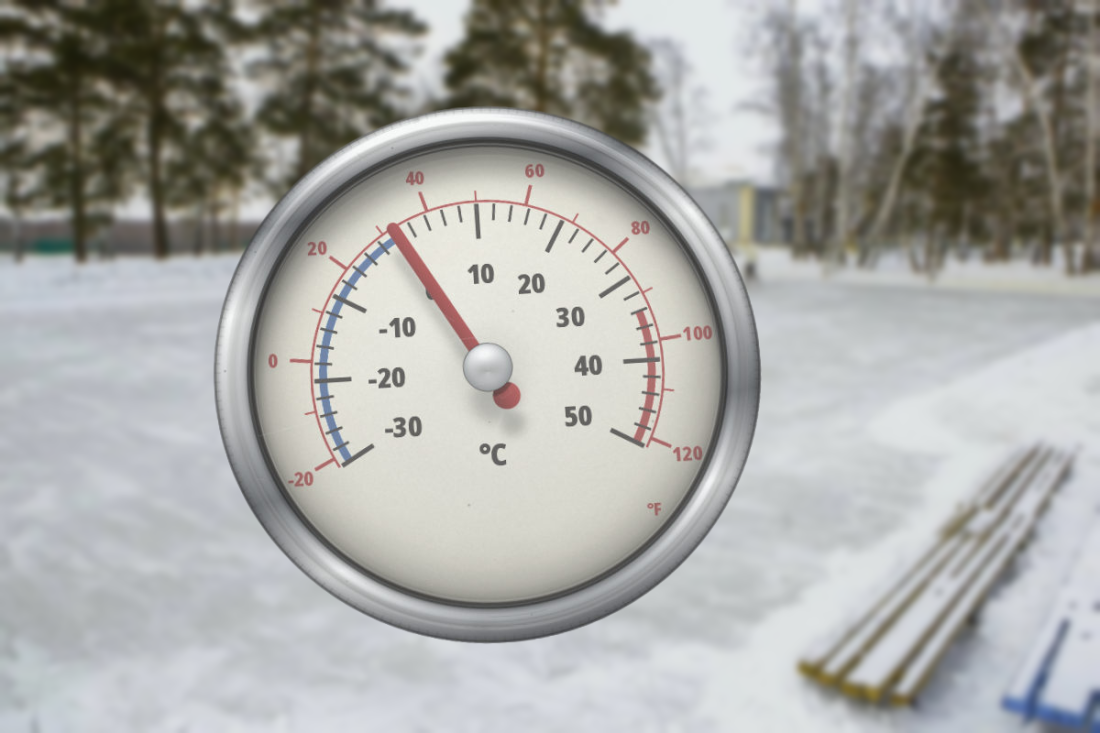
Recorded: 0,°C
